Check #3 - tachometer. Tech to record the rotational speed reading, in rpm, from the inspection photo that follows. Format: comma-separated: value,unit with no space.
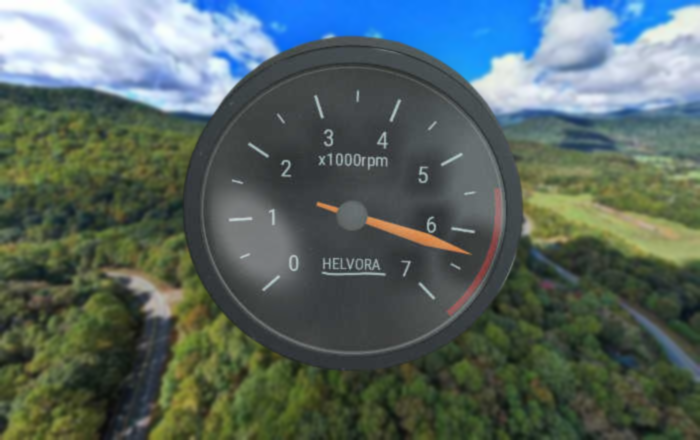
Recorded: 6250,rpm
